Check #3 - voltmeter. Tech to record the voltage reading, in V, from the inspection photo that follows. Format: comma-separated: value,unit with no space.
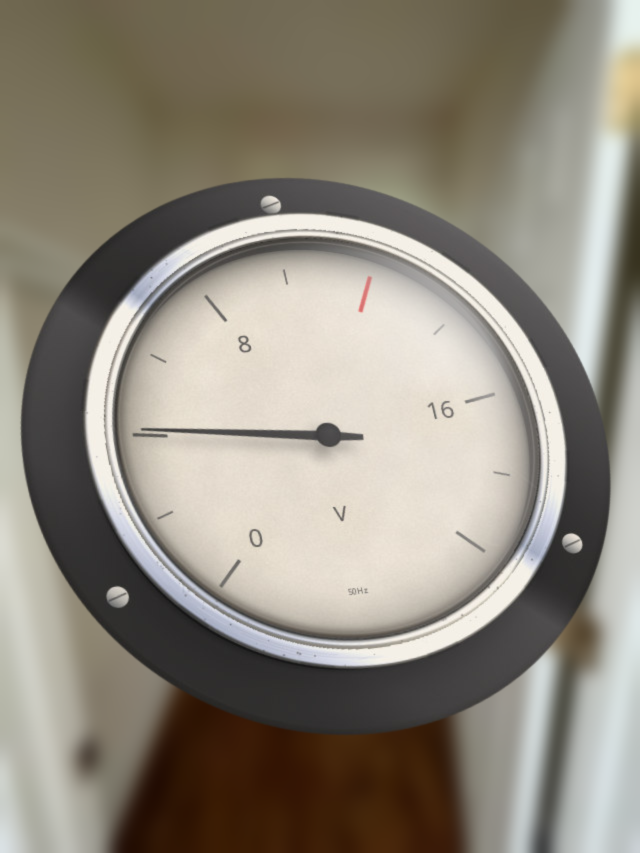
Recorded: 4,V
